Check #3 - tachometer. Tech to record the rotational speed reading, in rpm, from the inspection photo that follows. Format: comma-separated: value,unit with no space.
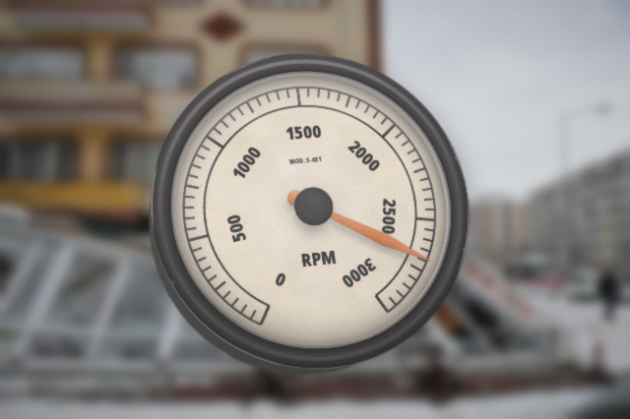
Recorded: 2700,rpm
